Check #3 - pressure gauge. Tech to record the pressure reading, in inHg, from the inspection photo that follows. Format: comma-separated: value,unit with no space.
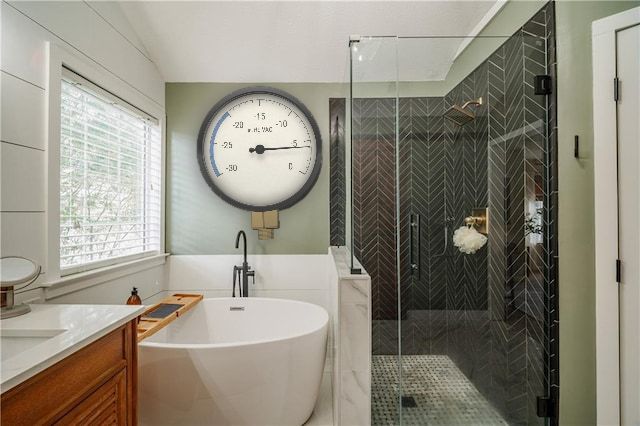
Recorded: -4,inHg
